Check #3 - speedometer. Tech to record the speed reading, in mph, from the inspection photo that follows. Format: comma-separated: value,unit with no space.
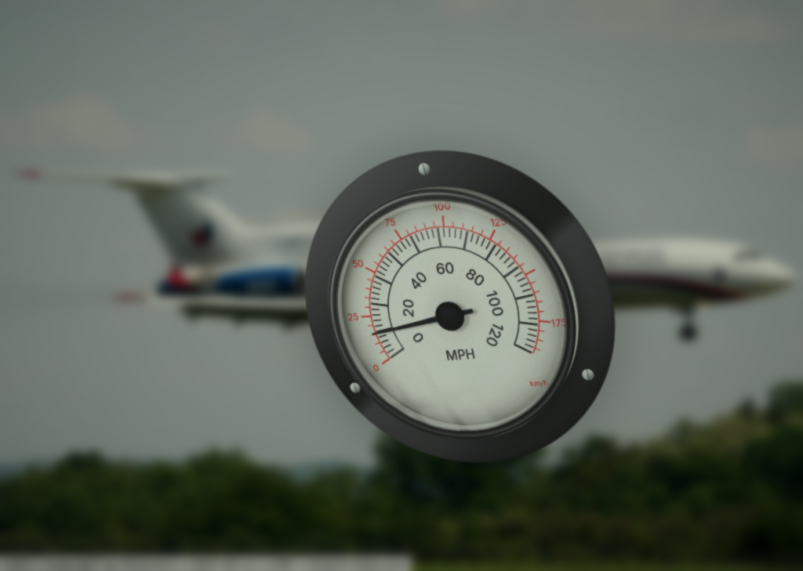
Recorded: 10,mph
